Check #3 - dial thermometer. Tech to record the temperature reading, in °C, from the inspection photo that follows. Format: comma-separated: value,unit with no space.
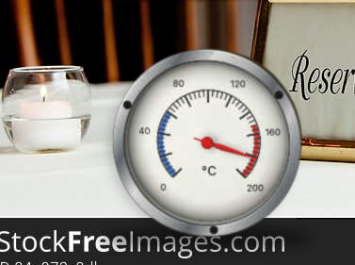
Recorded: 180,°C
